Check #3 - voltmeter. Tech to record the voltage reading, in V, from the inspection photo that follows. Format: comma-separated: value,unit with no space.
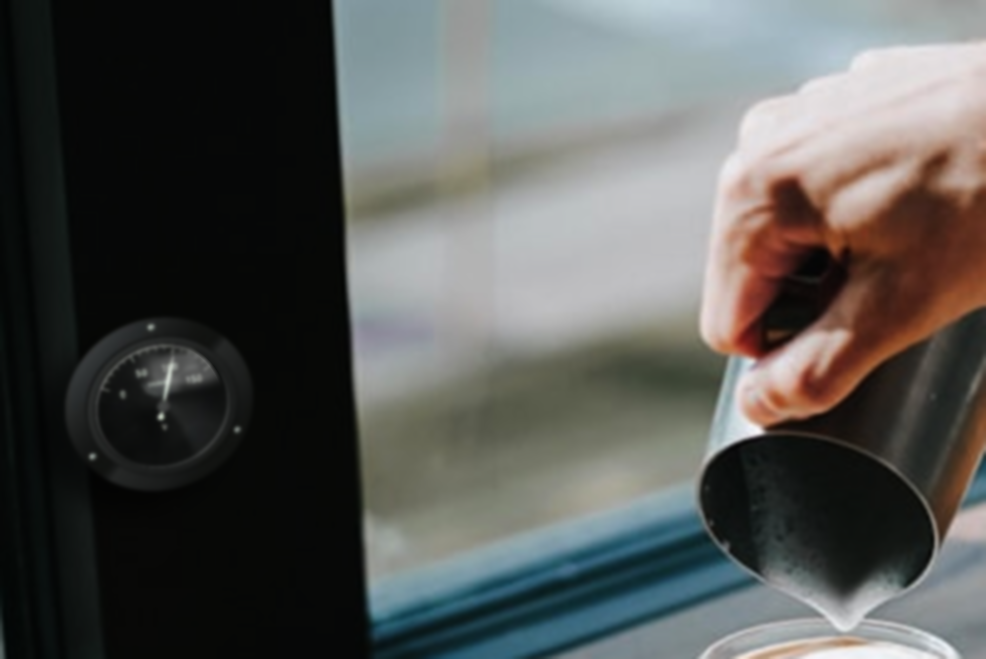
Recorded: 100,V
